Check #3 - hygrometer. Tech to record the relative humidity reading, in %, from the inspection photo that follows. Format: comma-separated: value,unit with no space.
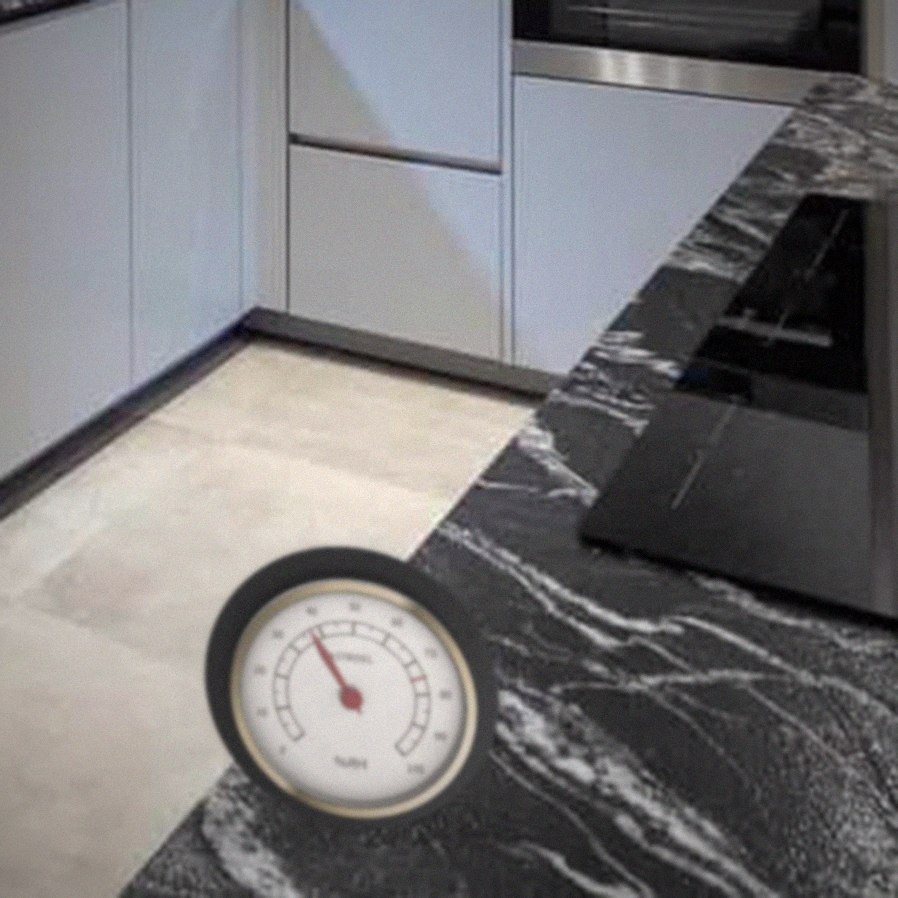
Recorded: 37.5,%
